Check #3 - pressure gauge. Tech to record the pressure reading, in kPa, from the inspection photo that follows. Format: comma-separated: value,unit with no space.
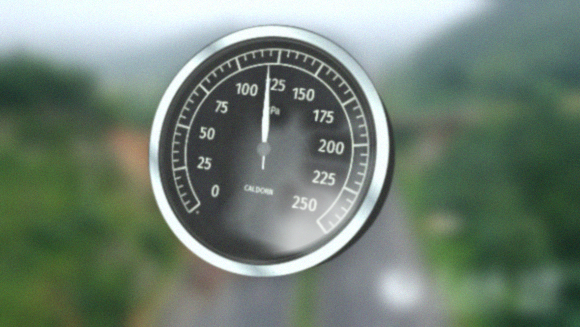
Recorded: 120,kPa
